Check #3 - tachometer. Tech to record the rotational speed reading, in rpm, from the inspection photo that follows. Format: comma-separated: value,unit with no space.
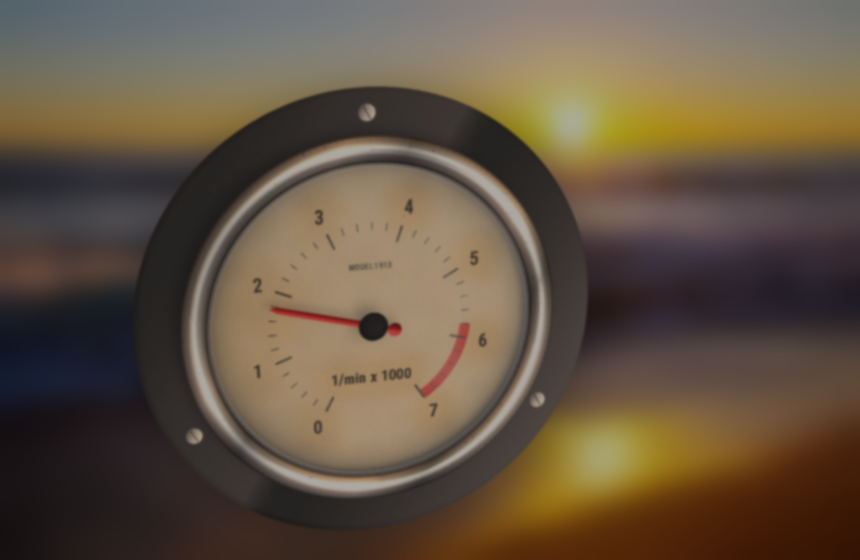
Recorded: 1800,rpm
